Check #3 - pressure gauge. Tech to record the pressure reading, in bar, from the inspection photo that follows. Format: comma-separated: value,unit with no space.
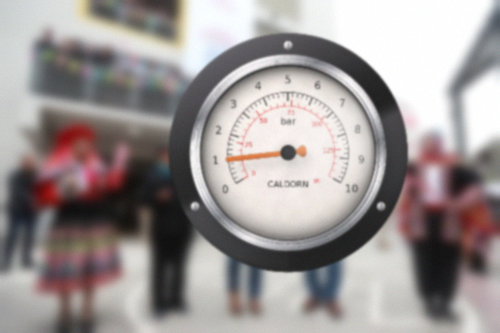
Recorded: 1,bar
